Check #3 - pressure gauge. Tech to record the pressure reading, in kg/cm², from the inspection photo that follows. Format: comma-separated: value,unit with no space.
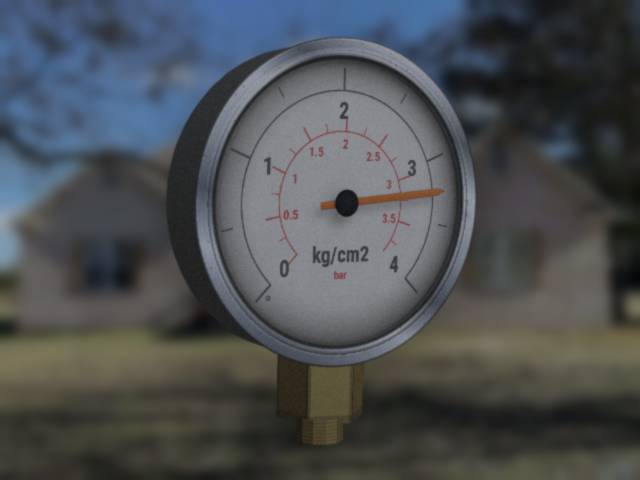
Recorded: 3.25,kg/cm²
